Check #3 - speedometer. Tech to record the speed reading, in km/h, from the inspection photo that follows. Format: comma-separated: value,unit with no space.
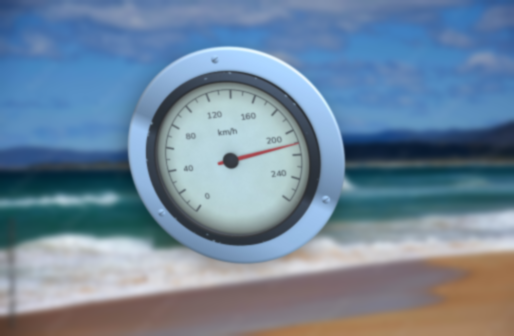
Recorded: 210,km/h
